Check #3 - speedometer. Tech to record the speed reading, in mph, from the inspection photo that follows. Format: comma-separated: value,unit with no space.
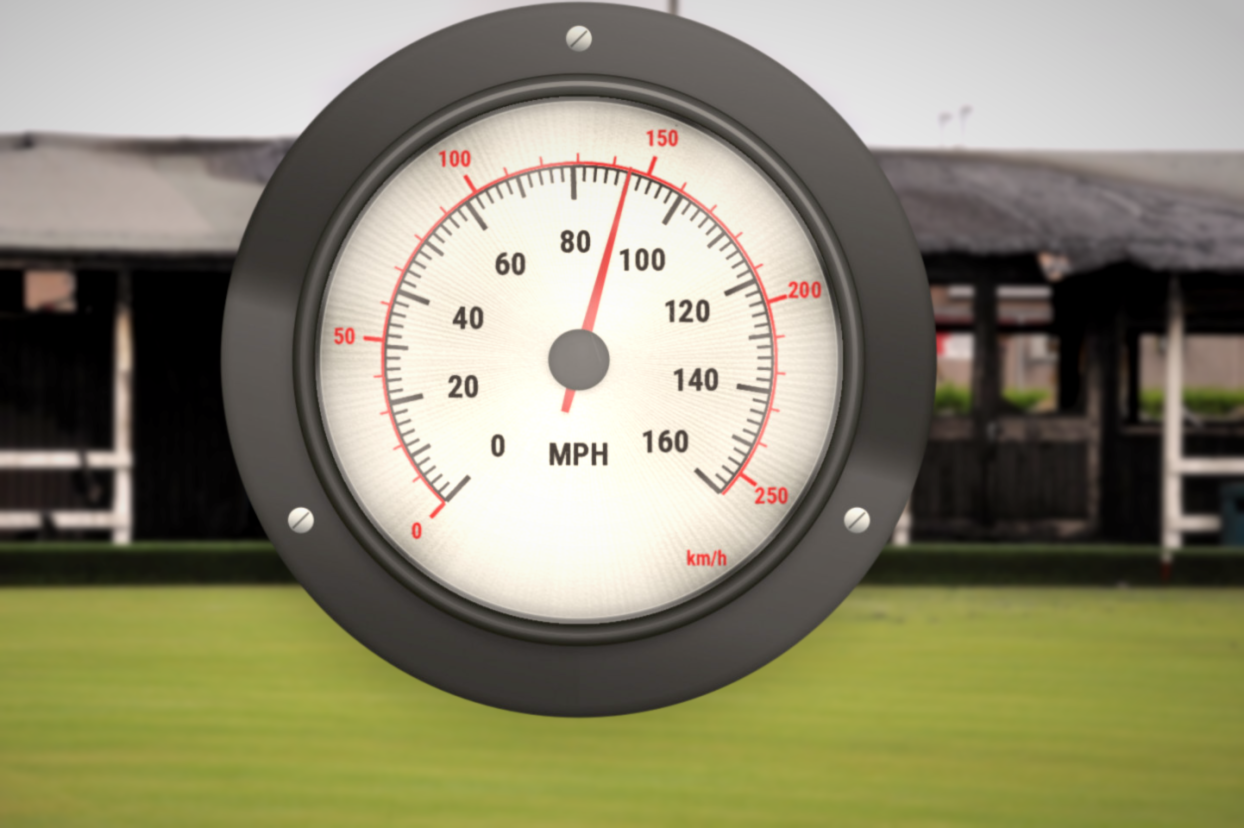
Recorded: 90,mph
